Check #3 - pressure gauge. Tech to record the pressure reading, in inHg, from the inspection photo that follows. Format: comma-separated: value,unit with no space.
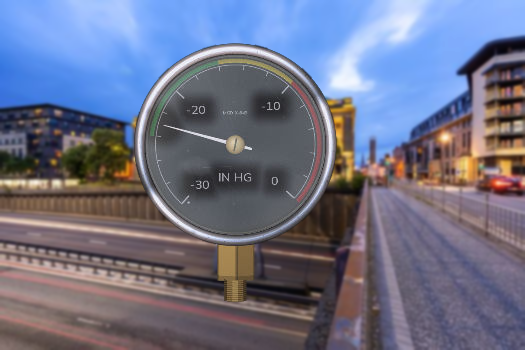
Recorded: -23,inHg
